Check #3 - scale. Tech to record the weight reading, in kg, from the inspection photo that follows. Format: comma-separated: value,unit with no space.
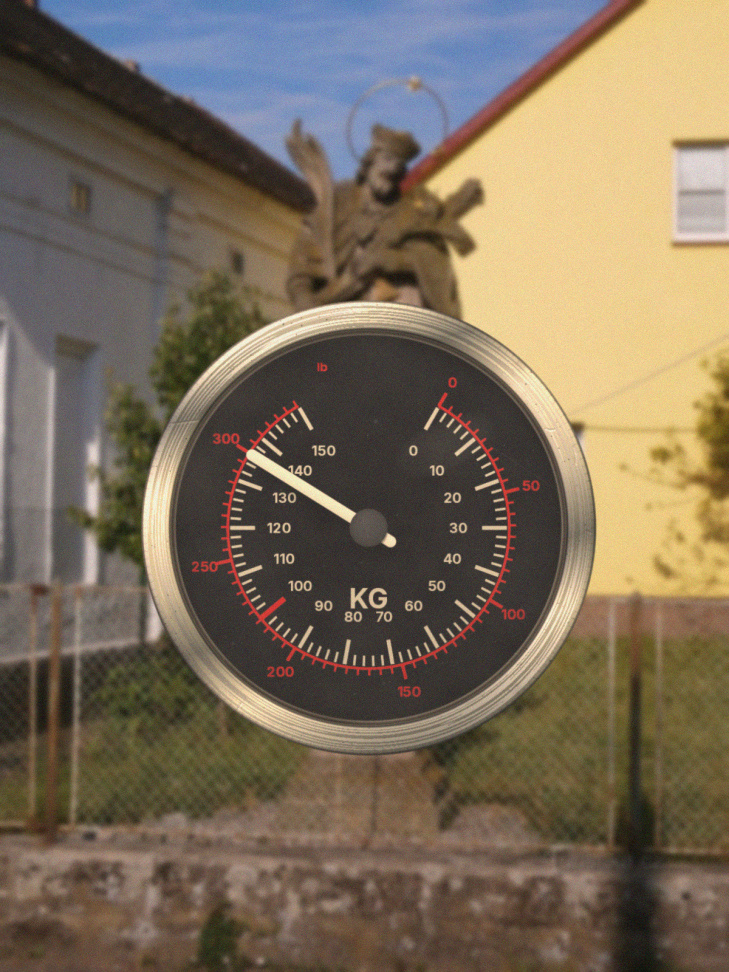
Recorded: 136,kg
